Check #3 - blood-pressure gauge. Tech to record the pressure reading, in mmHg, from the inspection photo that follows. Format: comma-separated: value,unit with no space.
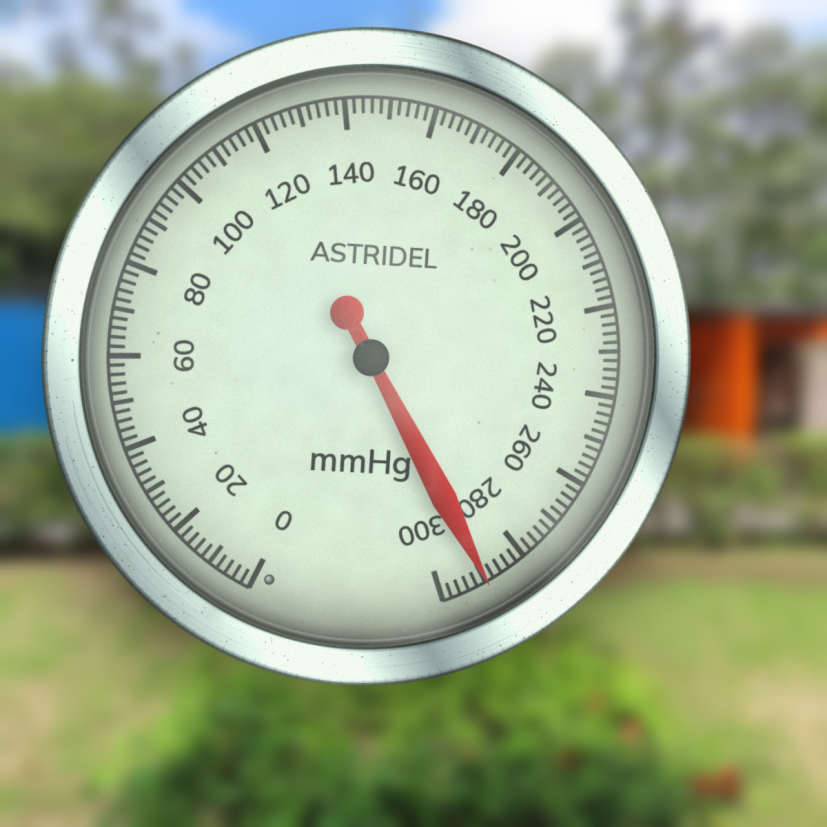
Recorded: 290,mmHg
